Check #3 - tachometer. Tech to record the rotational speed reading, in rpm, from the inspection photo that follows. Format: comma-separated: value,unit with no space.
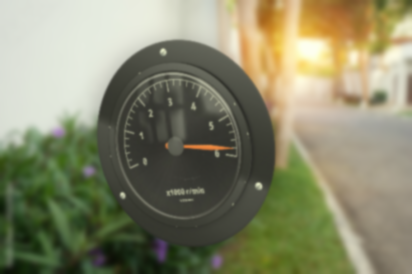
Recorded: 5800,rpm
